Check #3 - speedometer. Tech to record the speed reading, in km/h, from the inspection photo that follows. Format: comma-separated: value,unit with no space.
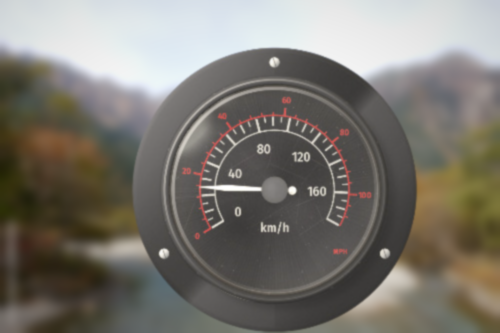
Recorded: 25,km/h
